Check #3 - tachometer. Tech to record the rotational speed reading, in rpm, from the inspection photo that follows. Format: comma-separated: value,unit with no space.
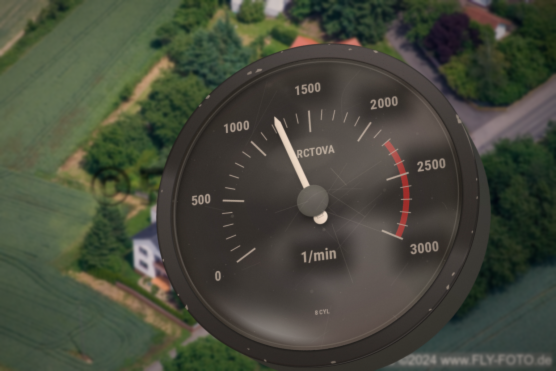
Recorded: 1250,rpm
